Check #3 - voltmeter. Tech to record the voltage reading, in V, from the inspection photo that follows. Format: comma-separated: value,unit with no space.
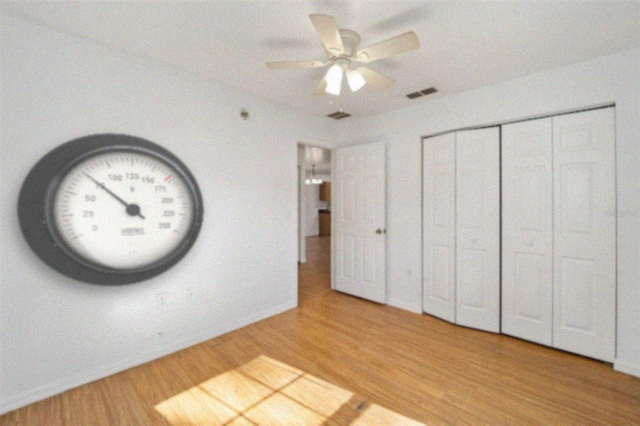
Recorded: 75,V
